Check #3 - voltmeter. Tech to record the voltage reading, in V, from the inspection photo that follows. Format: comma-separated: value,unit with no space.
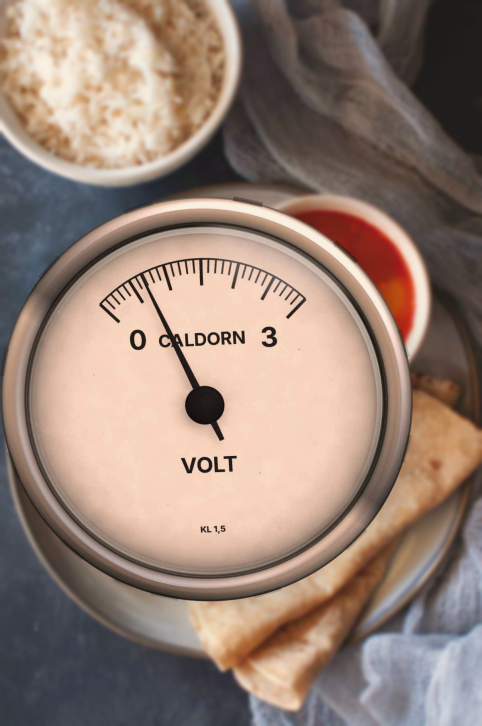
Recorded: 0.7,V
